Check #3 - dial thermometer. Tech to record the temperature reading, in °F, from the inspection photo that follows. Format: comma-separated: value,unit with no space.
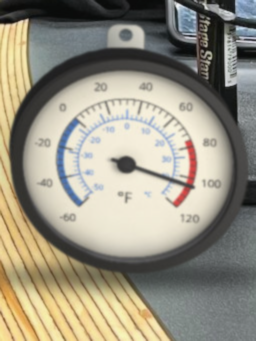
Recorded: 104,°F
